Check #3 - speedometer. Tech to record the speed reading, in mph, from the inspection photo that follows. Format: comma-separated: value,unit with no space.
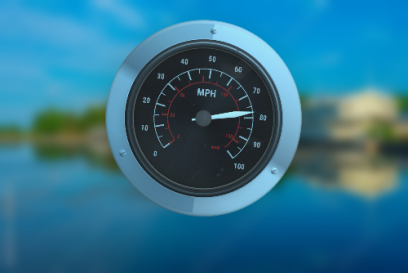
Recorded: 77.5,mph
